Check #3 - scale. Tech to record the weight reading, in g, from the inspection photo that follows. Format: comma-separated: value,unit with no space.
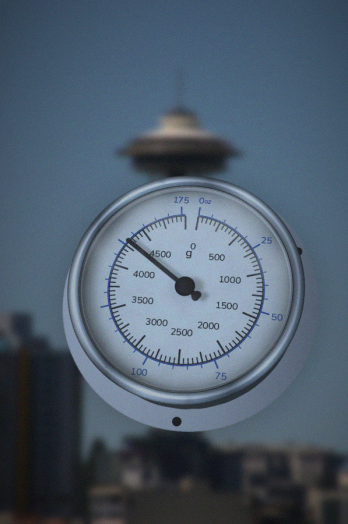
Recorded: 4300,g
